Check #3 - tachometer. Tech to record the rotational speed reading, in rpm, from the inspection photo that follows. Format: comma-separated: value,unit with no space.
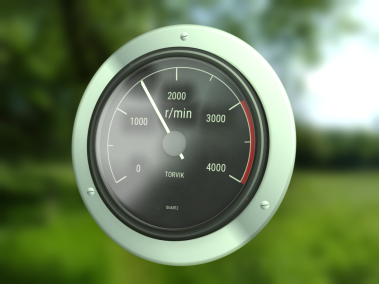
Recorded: 1500,rpm
